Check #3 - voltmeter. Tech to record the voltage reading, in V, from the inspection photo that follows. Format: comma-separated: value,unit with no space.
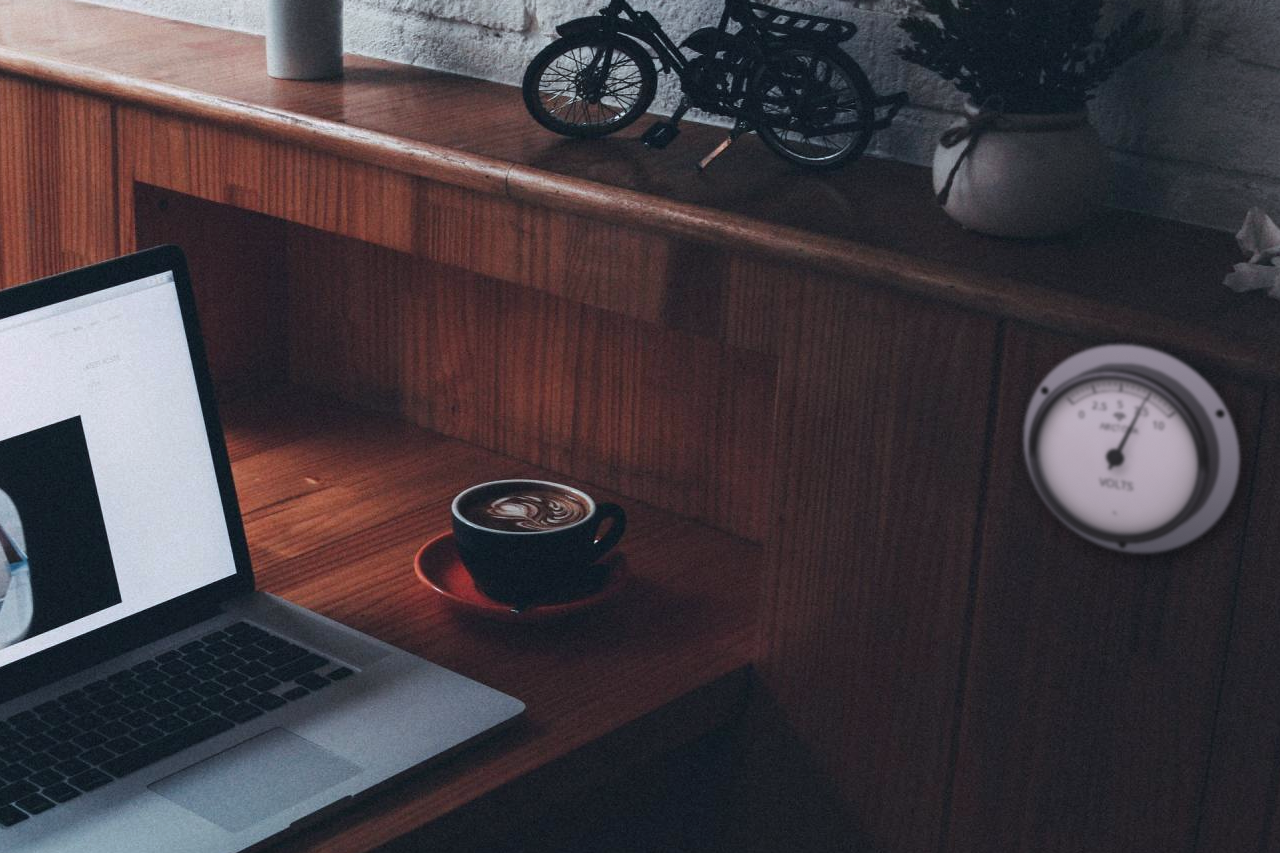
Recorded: 7.5,V
